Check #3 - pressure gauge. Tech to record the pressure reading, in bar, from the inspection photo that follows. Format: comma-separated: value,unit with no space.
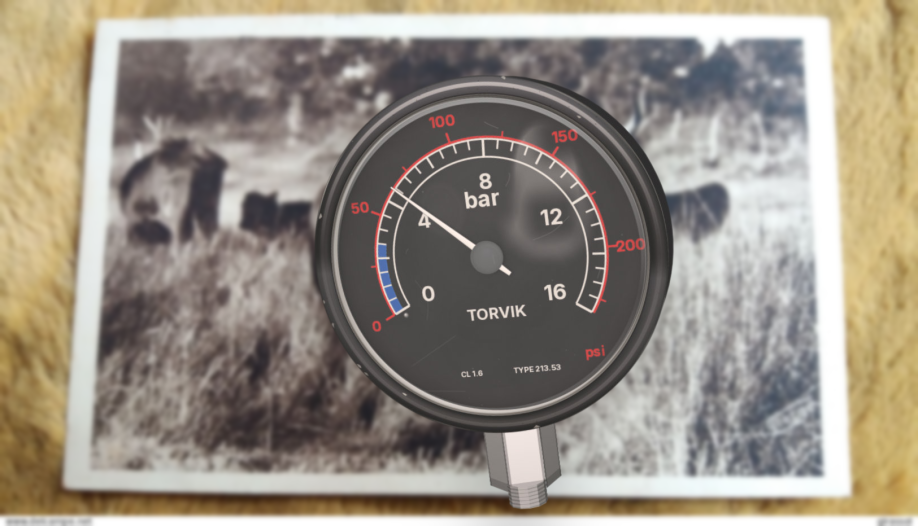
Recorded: 4.5,bar
